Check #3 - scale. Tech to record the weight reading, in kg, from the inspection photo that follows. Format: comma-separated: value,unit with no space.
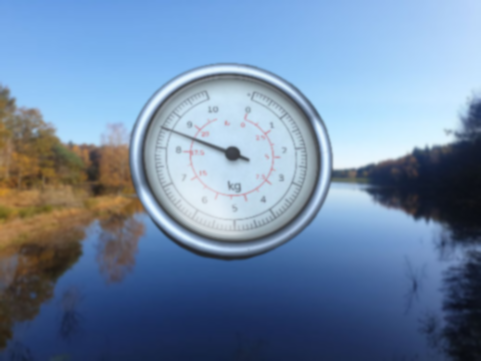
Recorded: 8.5,kg
